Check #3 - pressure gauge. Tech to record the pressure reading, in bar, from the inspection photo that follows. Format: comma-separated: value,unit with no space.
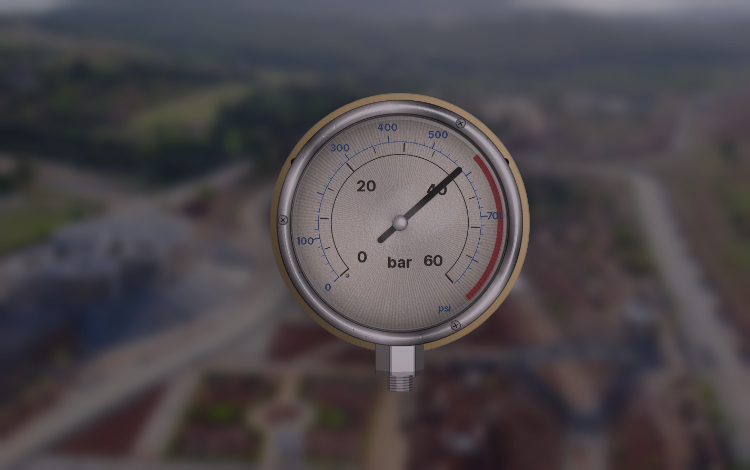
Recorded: 40,bar
